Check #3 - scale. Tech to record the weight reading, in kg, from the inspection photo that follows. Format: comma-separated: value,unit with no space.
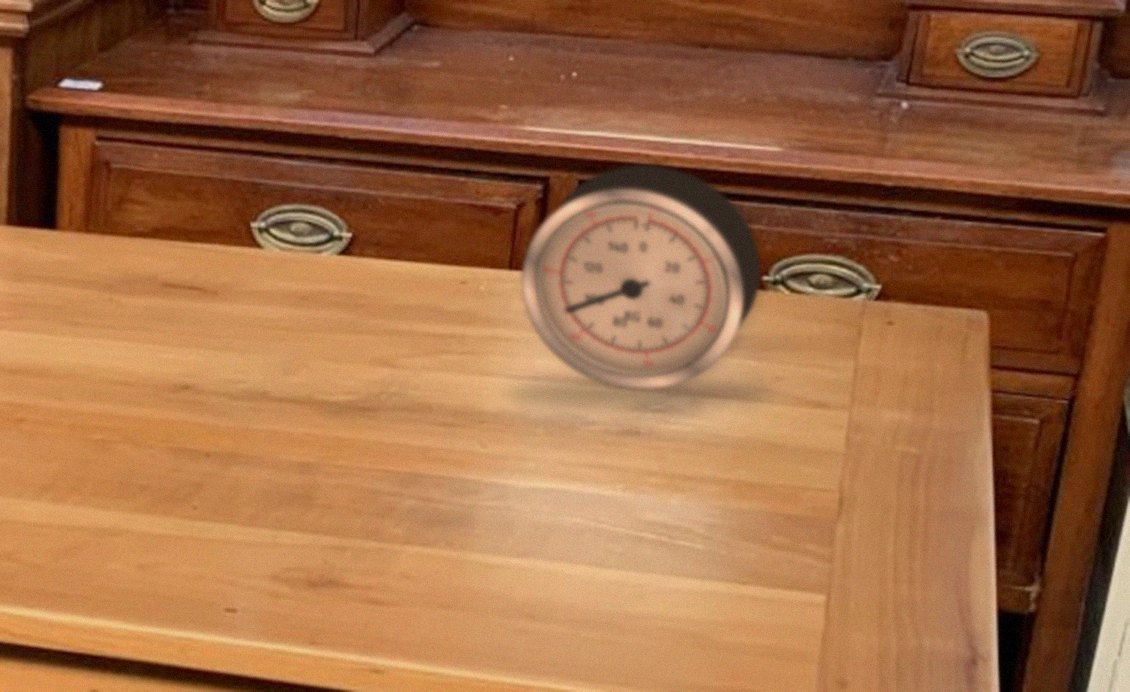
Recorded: 100,kg
